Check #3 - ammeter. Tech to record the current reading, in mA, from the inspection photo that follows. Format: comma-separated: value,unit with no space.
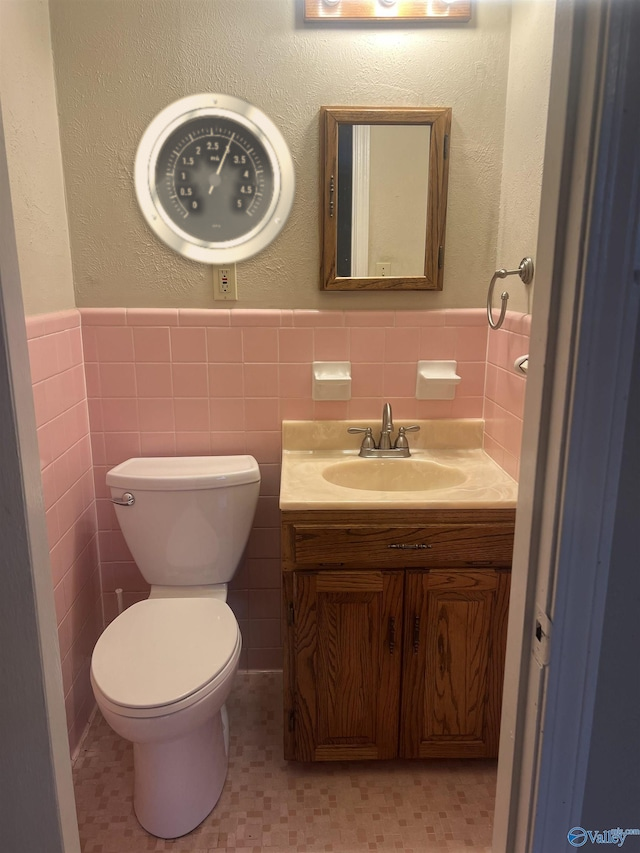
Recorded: 3,mA
